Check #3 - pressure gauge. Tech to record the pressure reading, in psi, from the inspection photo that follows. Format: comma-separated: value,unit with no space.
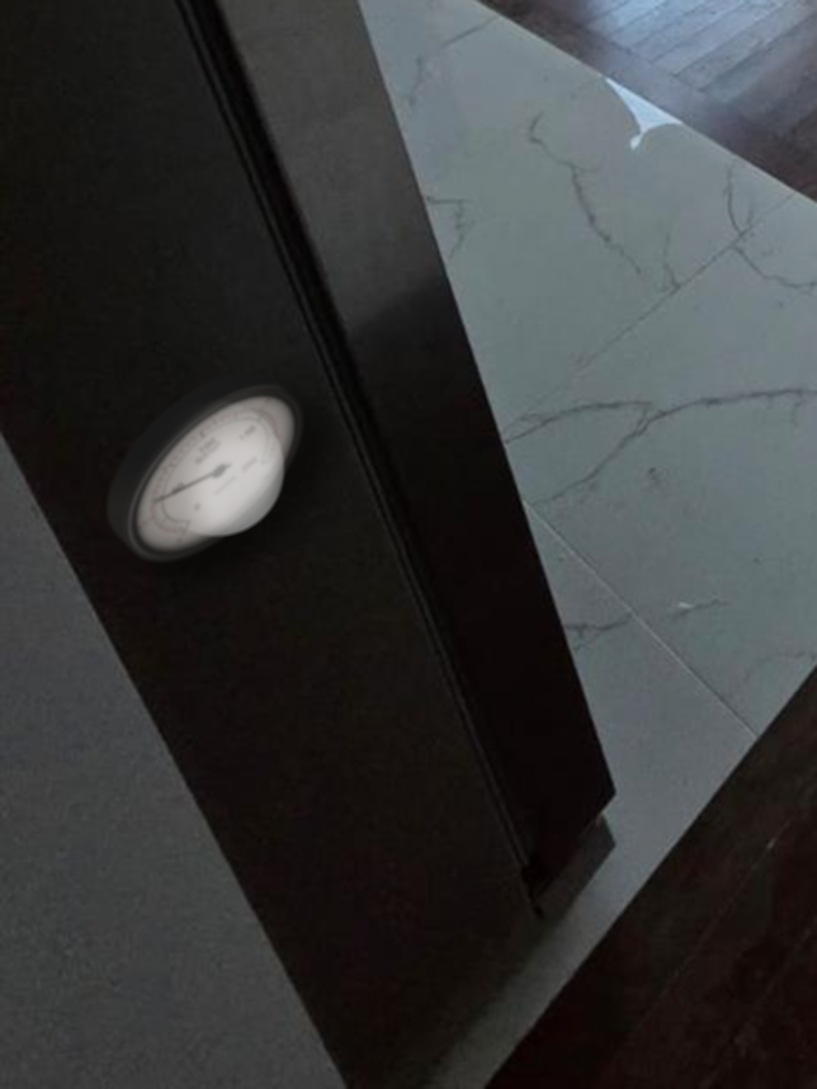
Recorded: 50,psi
